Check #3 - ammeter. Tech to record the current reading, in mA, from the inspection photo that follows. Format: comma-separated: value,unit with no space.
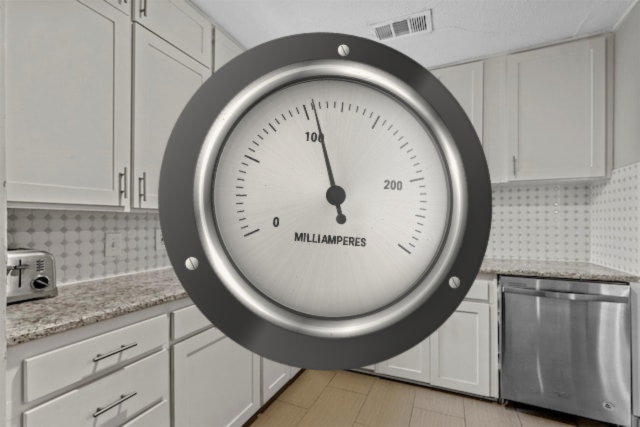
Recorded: 105,mA
